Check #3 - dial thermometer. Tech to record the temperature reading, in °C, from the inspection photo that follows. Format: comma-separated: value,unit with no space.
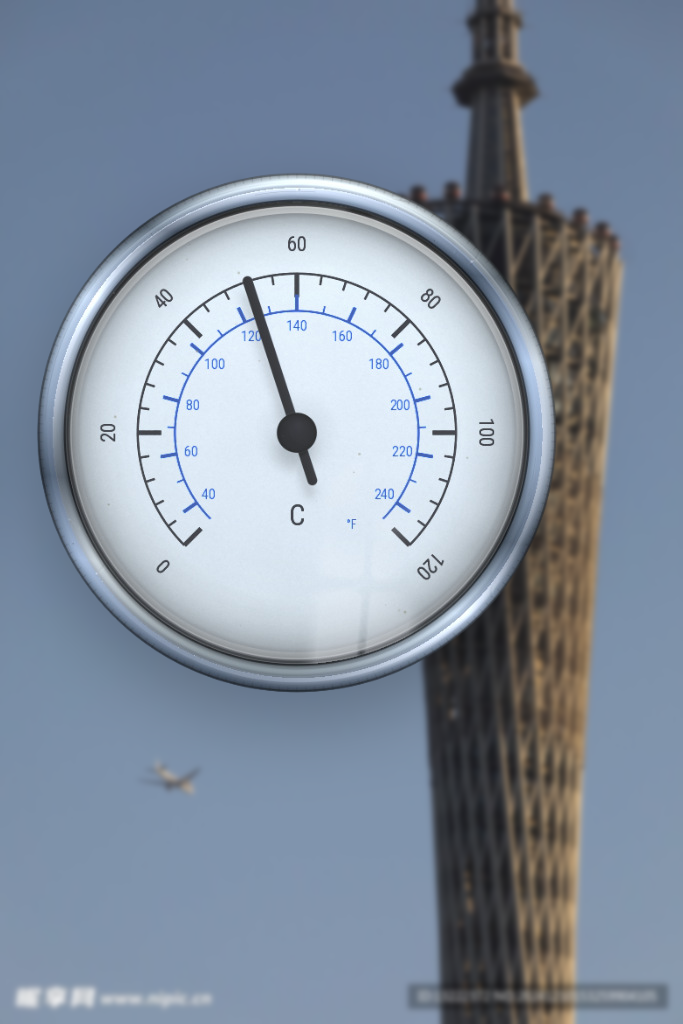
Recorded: 52,°C
